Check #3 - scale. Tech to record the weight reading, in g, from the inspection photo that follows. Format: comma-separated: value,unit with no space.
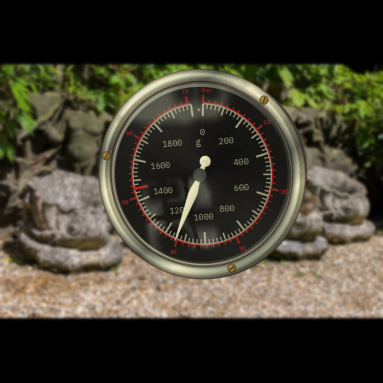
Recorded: 1140,g
